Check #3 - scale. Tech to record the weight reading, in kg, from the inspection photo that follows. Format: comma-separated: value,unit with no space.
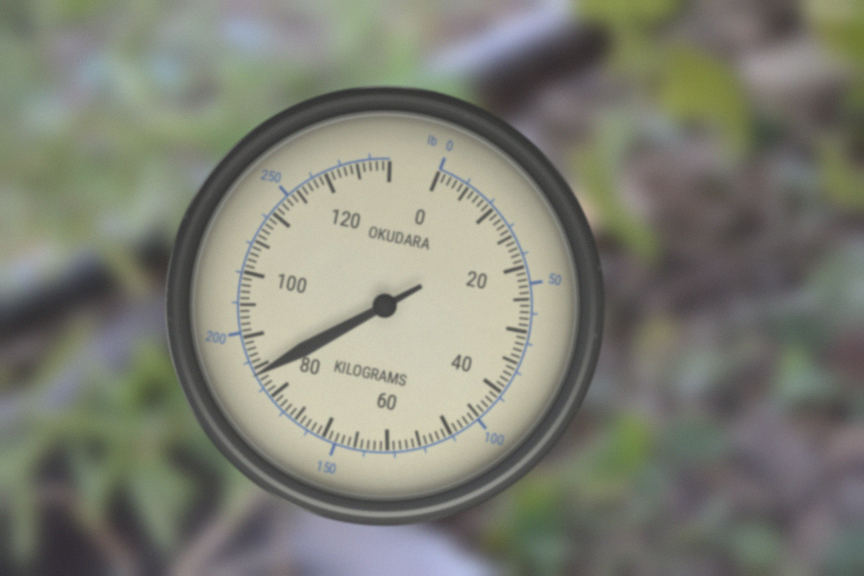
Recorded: 84,kg
